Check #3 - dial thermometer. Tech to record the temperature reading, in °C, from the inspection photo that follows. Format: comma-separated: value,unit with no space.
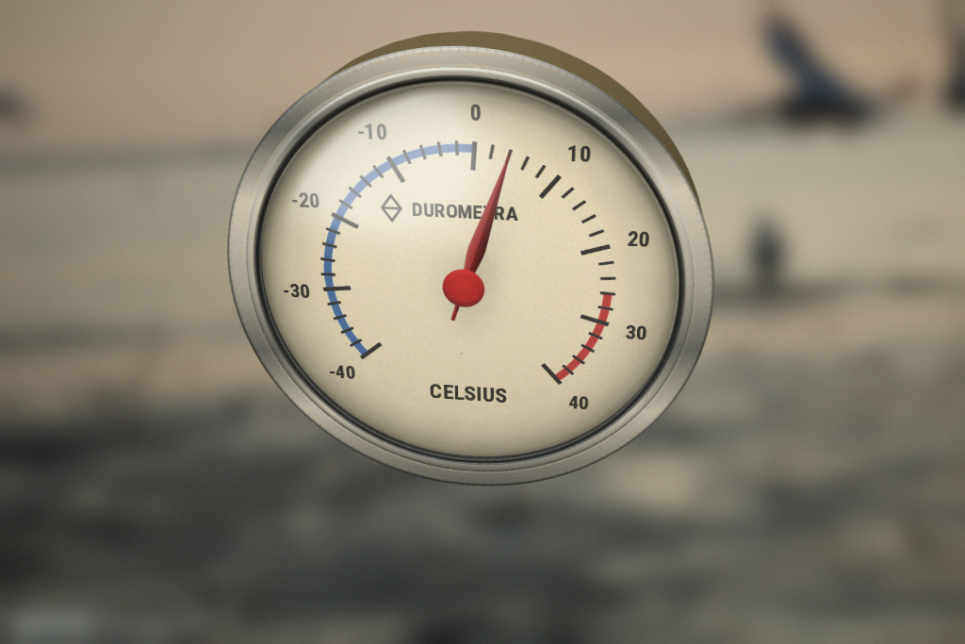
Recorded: 4,°C
